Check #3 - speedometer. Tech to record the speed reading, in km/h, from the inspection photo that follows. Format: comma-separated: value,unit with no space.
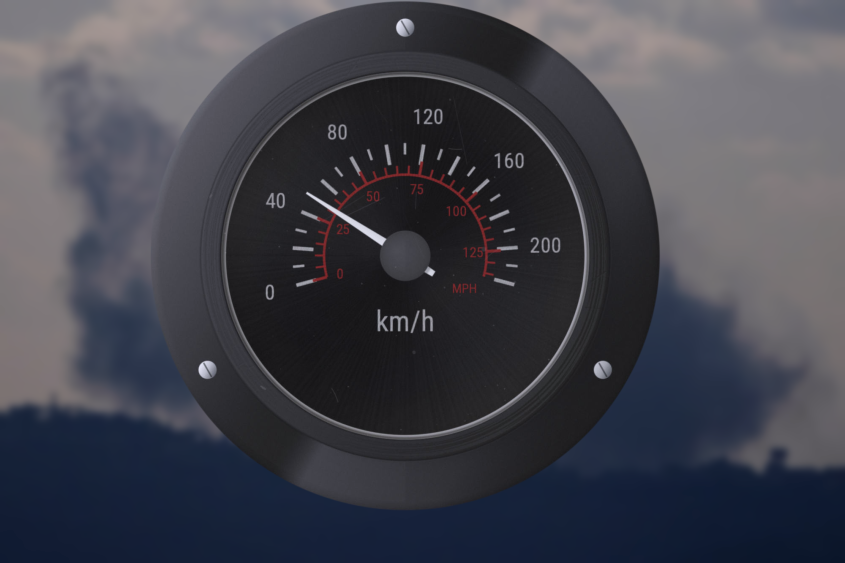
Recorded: 50,km/h
